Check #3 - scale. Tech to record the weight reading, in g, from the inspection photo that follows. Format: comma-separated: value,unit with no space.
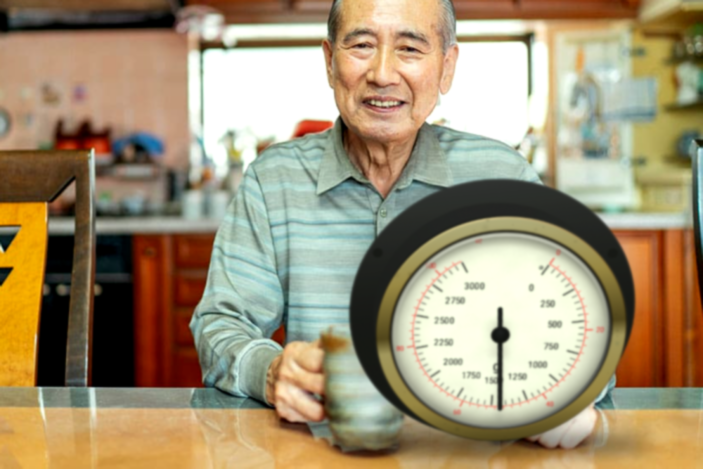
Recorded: 1450,g
